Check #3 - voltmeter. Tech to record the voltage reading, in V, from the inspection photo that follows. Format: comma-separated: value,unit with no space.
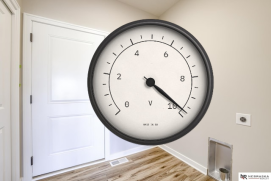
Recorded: 9.75,V
